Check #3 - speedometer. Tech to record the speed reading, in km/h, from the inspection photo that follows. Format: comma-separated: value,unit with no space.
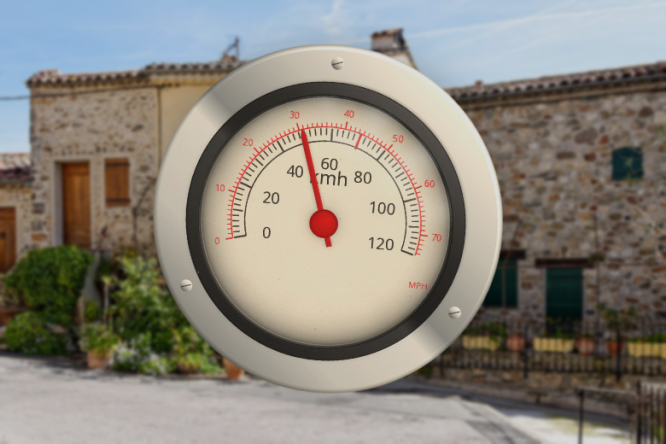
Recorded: 50,km/h
